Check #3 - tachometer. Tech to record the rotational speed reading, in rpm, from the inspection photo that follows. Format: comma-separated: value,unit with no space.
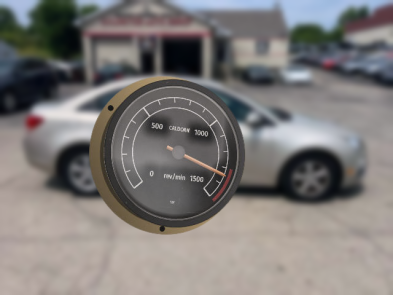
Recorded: 1350,rpm
